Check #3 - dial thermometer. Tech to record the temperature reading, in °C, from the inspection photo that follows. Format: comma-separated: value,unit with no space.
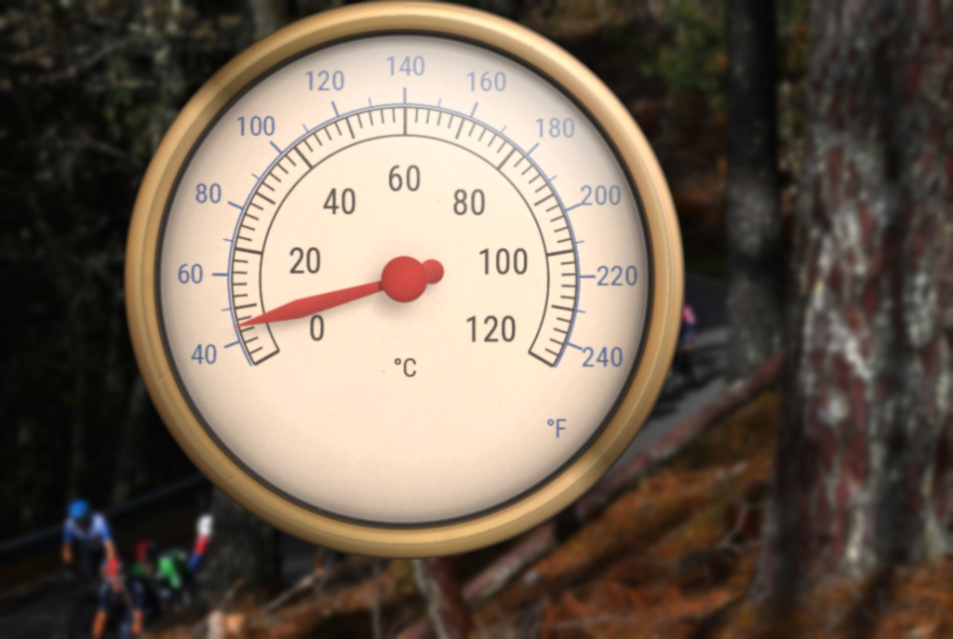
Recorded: 7,°C
